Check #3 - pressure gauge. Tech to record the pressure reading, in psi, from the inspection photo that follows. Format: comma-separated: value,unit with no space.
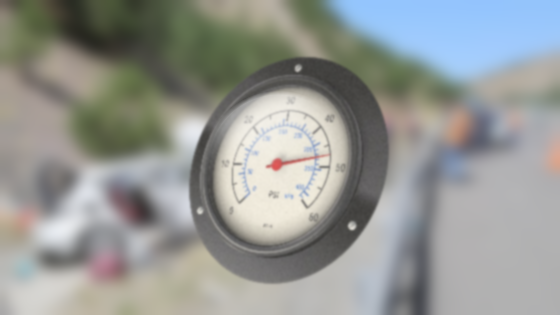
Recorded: 47.5,psi
